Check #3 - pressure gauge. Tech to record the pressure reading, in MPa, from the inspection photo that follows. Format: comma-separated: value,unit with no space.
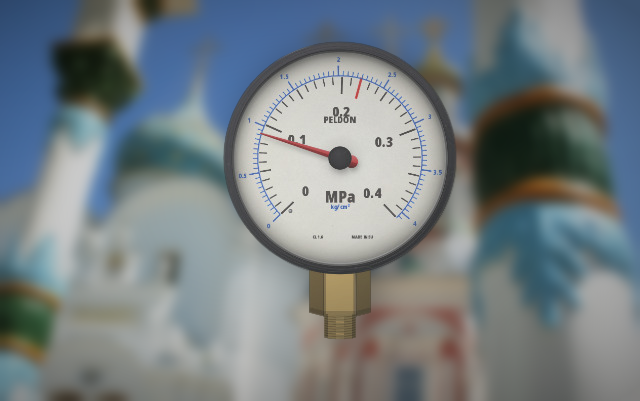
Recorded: 0.09,MPa
